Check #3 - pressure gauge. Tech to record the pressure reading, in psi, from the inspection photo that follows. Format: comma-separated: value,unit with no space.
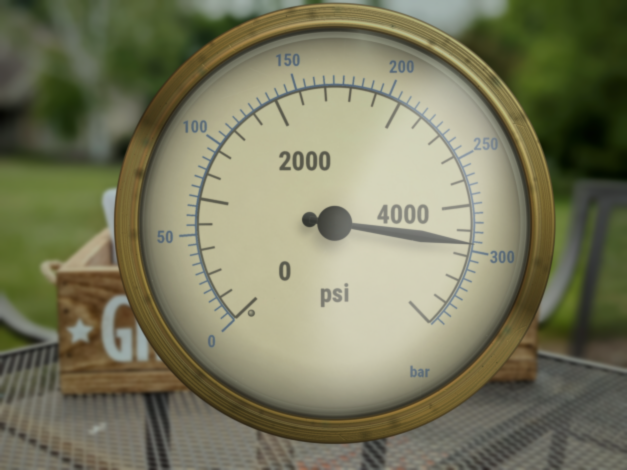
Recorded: 4300,psi
